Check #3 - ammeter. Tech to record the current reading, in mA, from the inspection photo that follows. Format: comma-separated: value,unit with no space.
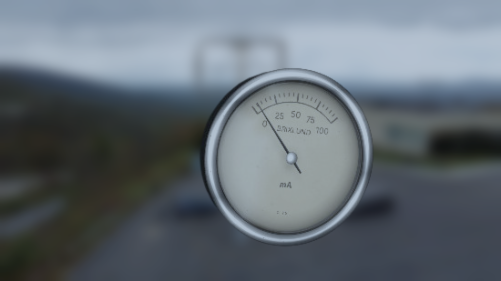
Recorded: 5,mA
